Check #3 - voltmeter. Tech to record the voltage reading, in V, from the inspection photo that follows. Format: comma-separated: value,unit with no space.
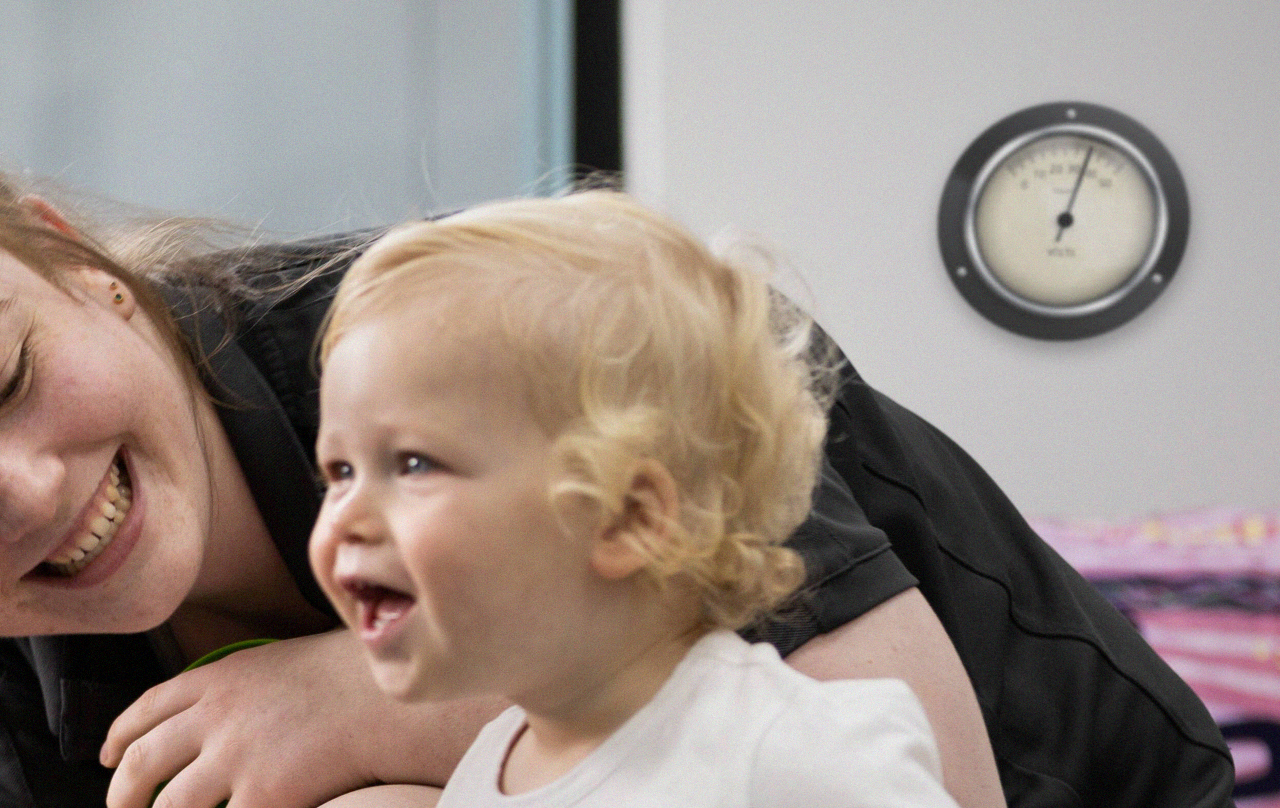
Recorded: 35,V
